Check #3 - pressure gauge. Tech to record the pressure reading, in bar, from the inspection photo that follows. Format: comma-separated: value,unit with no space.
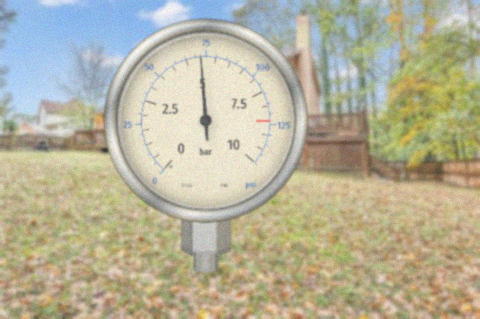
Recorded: 5,bar
